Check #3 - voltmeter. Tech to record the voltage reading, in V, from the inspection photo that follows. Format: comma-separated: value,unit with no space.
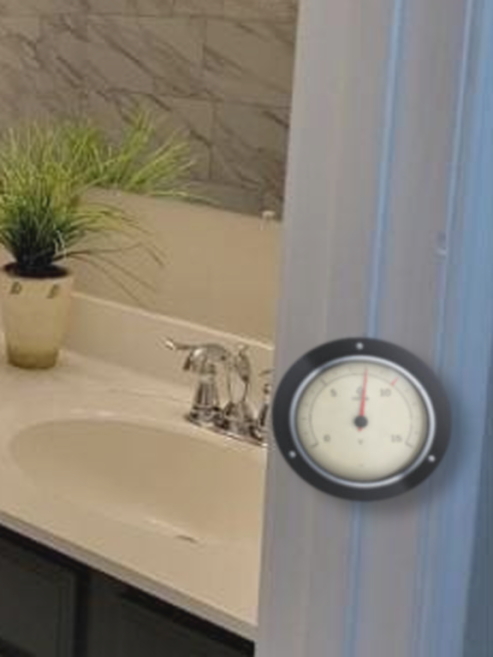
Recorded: 8,V
